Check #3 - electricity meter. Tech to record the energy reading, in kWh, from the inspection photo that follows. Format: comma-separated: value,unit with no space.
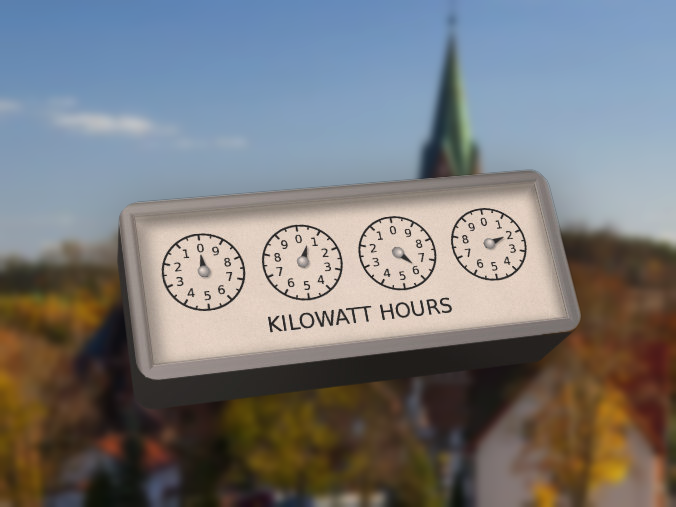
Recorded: 62,kWh
